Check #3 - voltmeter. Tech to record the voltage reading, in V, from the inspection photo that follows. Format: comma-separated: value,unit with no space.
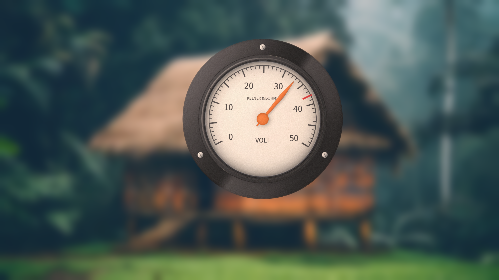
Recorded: 33,V
